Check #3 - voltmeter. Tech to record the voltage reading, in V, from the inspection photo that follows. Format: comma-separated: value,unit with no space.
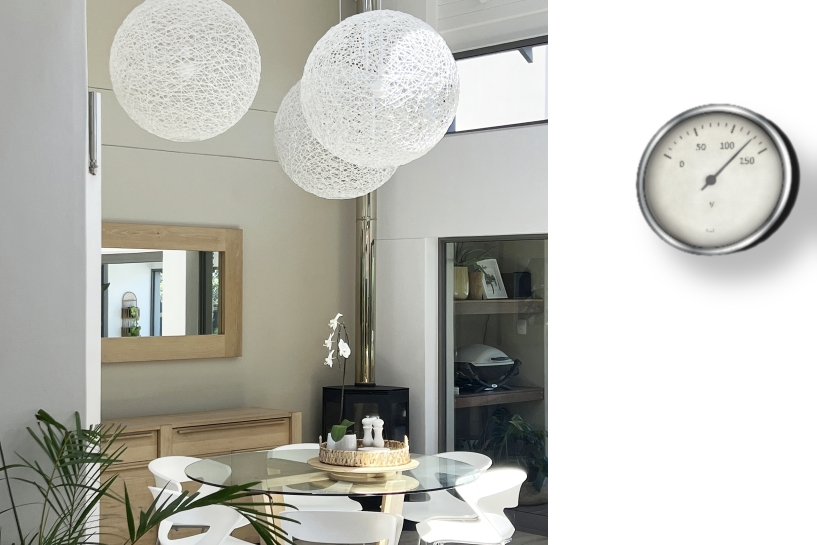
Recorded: 130,V
